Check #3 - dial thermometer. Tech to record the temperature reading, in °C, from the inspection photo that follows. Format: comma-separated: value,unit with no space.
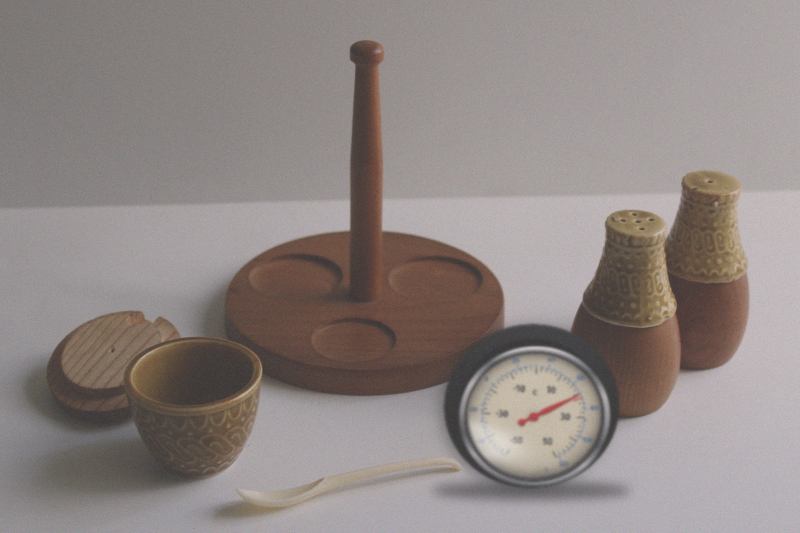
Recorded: 20,°C
